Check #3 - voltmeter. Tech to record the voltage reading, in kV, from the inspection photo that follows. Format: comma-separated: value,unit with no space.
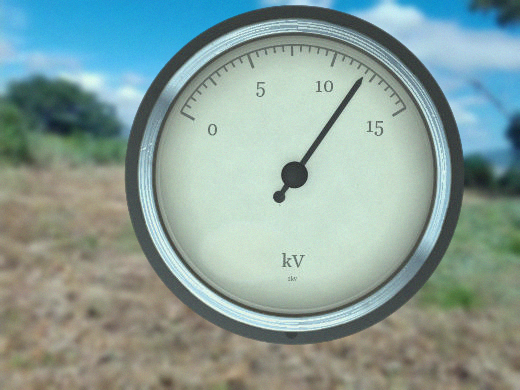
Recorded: 12,kV
